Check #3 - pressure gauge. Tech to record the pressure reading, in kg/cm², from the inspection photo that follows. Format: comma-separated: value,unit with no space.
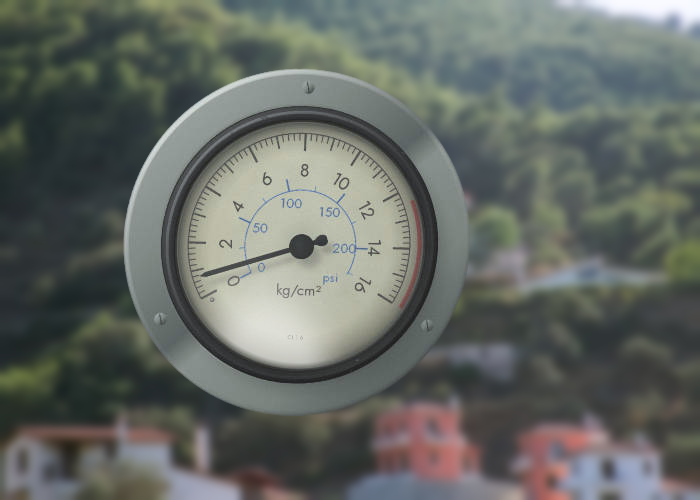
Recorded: 0.8,kg/cm²
